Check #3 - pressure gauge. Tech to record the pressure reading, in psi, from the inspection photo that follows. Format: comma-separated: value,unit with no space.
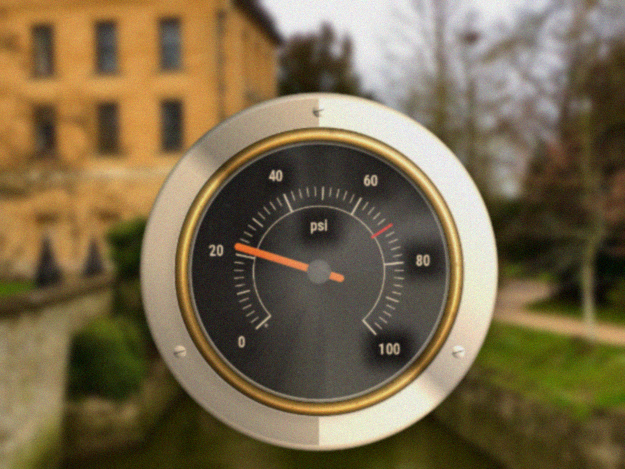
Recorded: 22,psi
